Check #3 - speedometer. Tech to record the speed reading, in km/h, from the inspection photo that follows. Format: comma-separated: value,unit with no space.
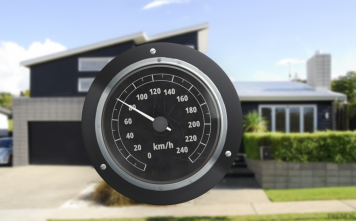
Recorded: 80,km/h
